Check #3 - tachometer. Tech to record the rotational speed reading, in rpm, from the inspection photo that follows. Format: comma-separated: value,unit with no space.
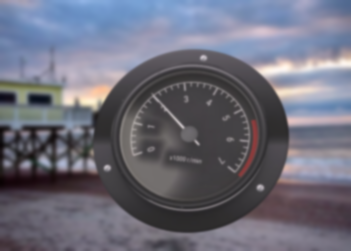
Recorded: 2000,rpm
